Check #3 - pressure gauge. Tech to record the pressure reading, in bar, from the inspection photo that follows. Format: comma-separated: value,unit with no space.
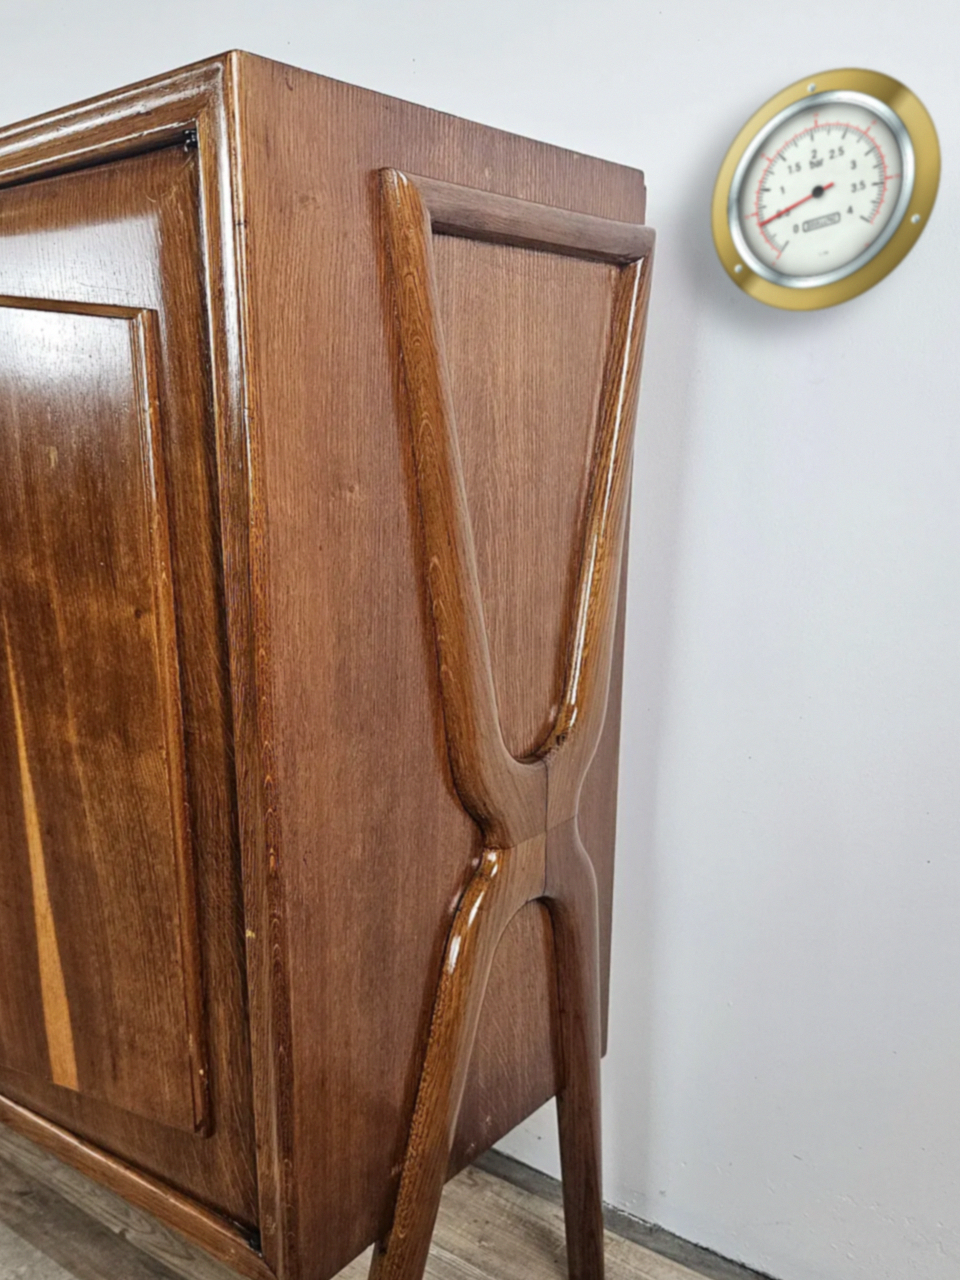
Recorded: 0.5,bar
